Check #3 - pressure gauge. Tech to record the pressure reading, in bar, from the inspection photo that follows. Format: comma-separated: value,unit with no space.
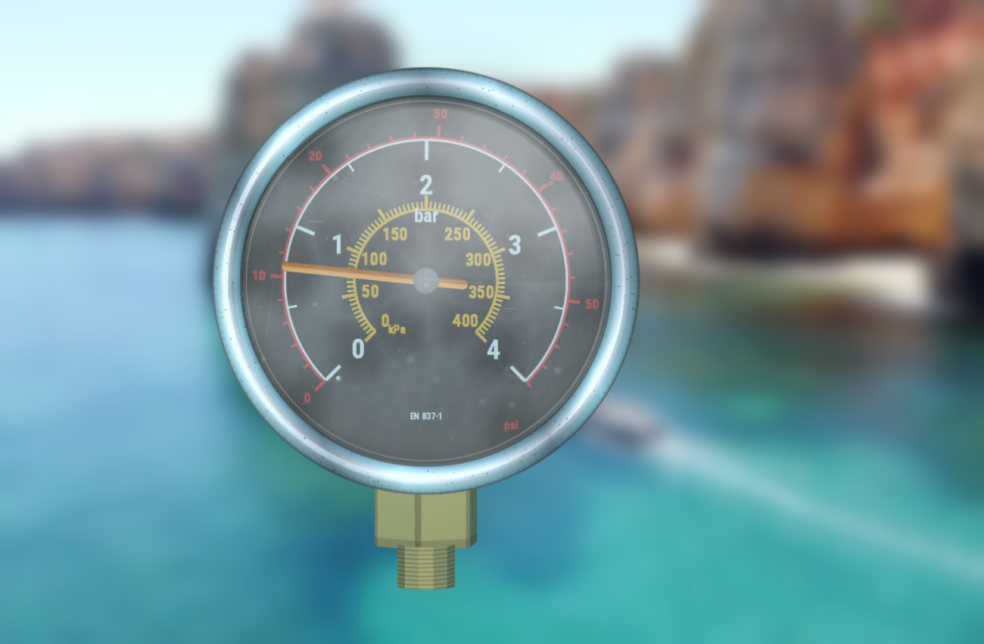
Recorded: 0.75,bar
